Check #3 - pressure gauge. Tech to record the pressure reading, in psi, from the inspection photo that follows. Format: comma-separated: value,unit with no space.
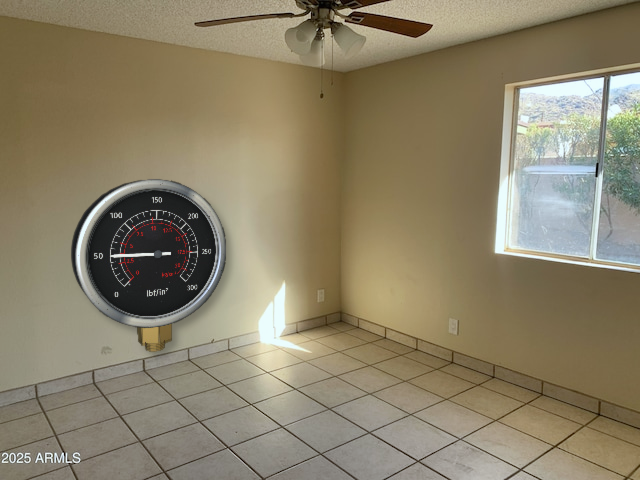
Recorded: 50,psi
